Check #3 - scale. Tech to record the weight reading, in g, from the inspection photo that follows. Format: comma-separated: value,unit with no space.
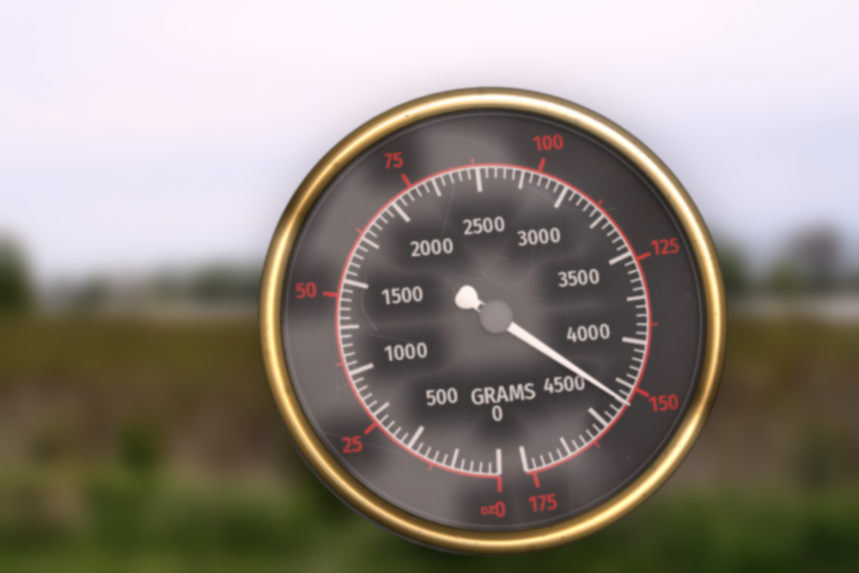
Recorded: 4350,g
